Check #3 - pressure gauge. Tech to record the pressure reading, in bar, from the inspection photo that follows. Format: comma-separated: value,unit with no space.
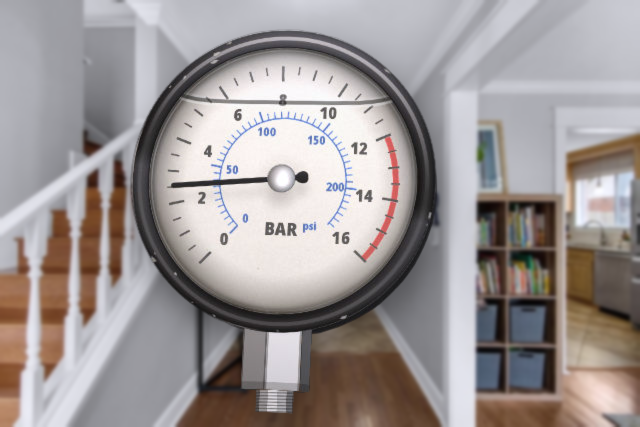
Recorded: 2.5,bar
